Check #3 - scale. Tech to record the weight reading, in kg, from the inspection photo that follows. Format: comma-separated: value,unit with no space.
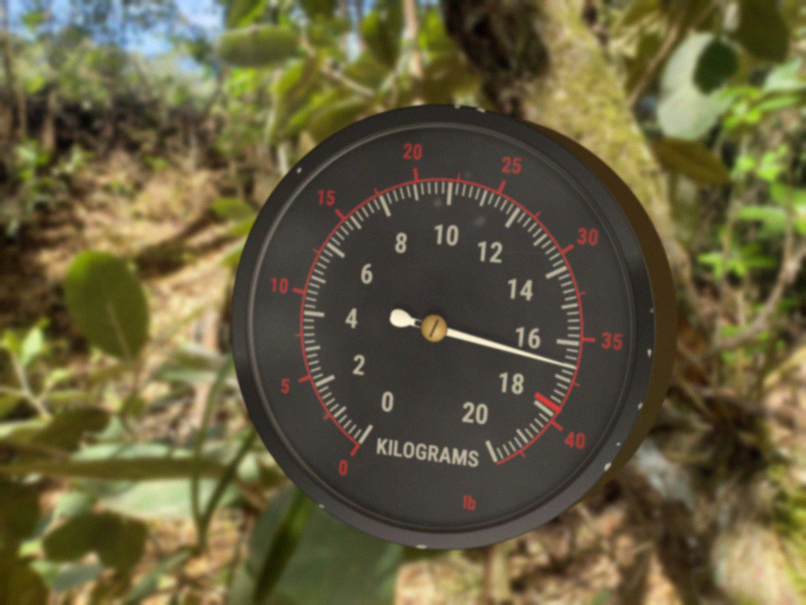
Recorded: 16.6,kg
